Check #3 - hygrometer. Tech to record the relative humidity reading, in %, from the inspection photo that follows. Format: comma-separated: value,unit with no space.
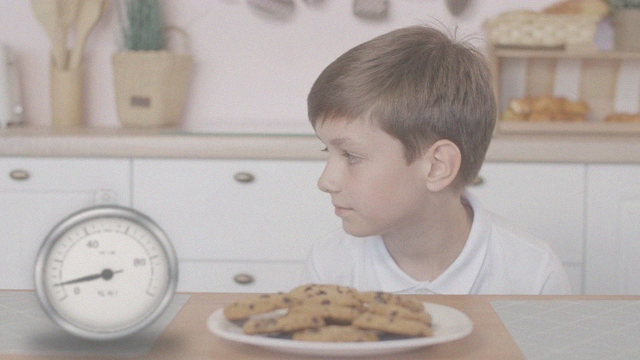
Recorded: 8,%
